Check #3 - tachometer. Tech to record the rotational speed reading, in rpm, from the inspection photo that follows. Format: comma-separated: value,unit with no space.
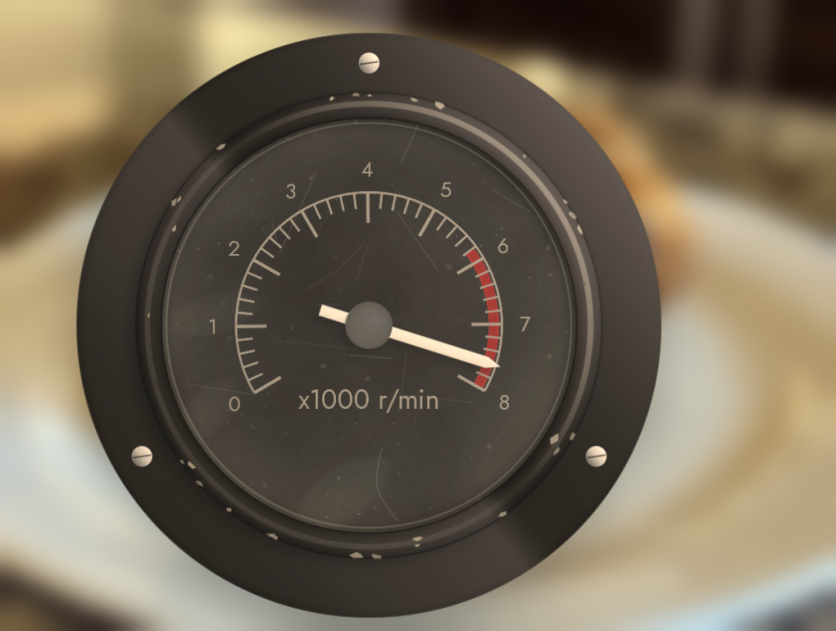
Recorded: 7600,rpm
